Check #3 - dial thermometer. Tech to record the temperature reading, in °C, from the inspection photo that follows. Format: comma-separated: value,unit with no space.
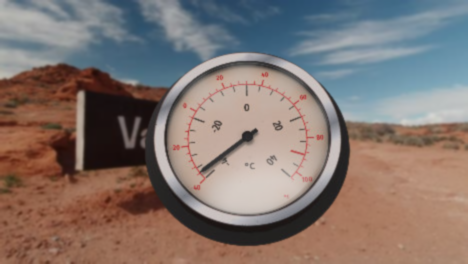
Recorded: -38,°C
